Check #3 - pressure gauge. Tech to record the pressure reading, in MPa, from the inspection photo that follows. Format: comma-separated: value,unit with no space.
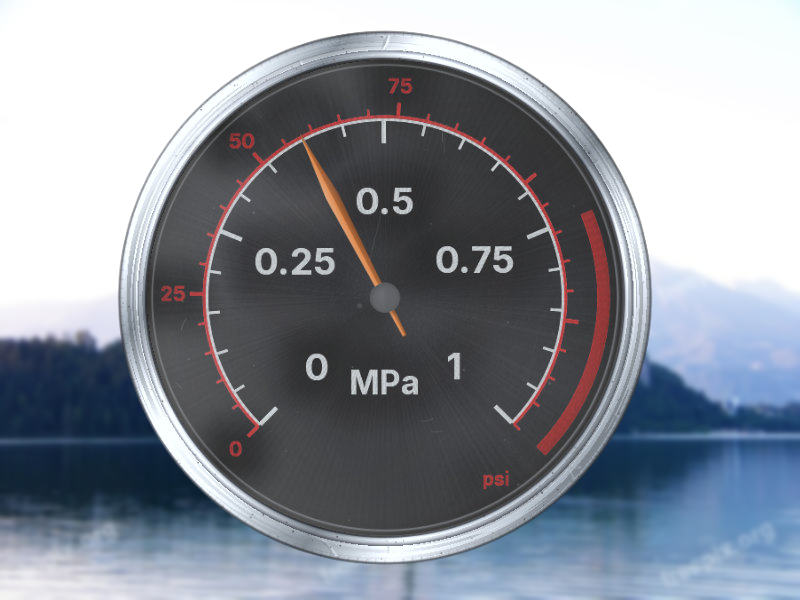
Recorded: 0.4,MPa
